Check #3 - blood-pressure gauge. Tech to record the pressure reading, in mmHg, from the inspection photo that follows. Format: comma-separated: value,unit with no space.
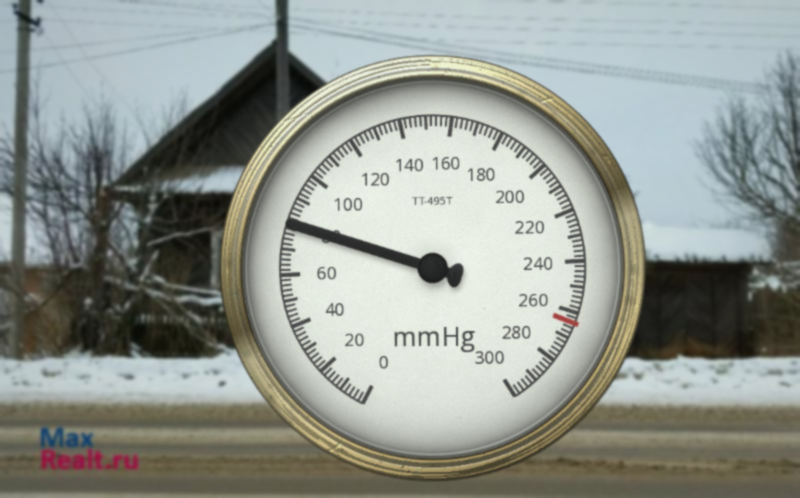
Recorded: 80,mmHg
